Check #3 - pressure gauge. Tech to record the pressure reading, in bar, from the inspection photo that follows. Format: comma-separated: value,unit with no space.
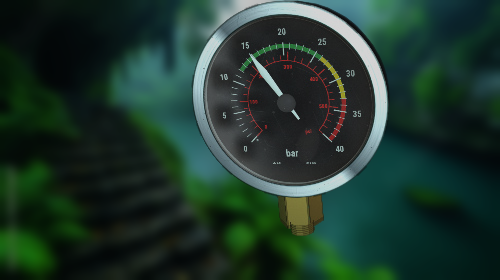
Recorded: 15,bar
